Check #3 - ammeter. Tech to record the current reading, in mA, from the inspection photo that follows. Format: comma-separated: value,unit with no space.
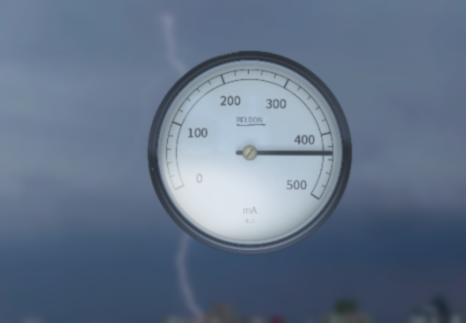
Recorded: 430,mA
